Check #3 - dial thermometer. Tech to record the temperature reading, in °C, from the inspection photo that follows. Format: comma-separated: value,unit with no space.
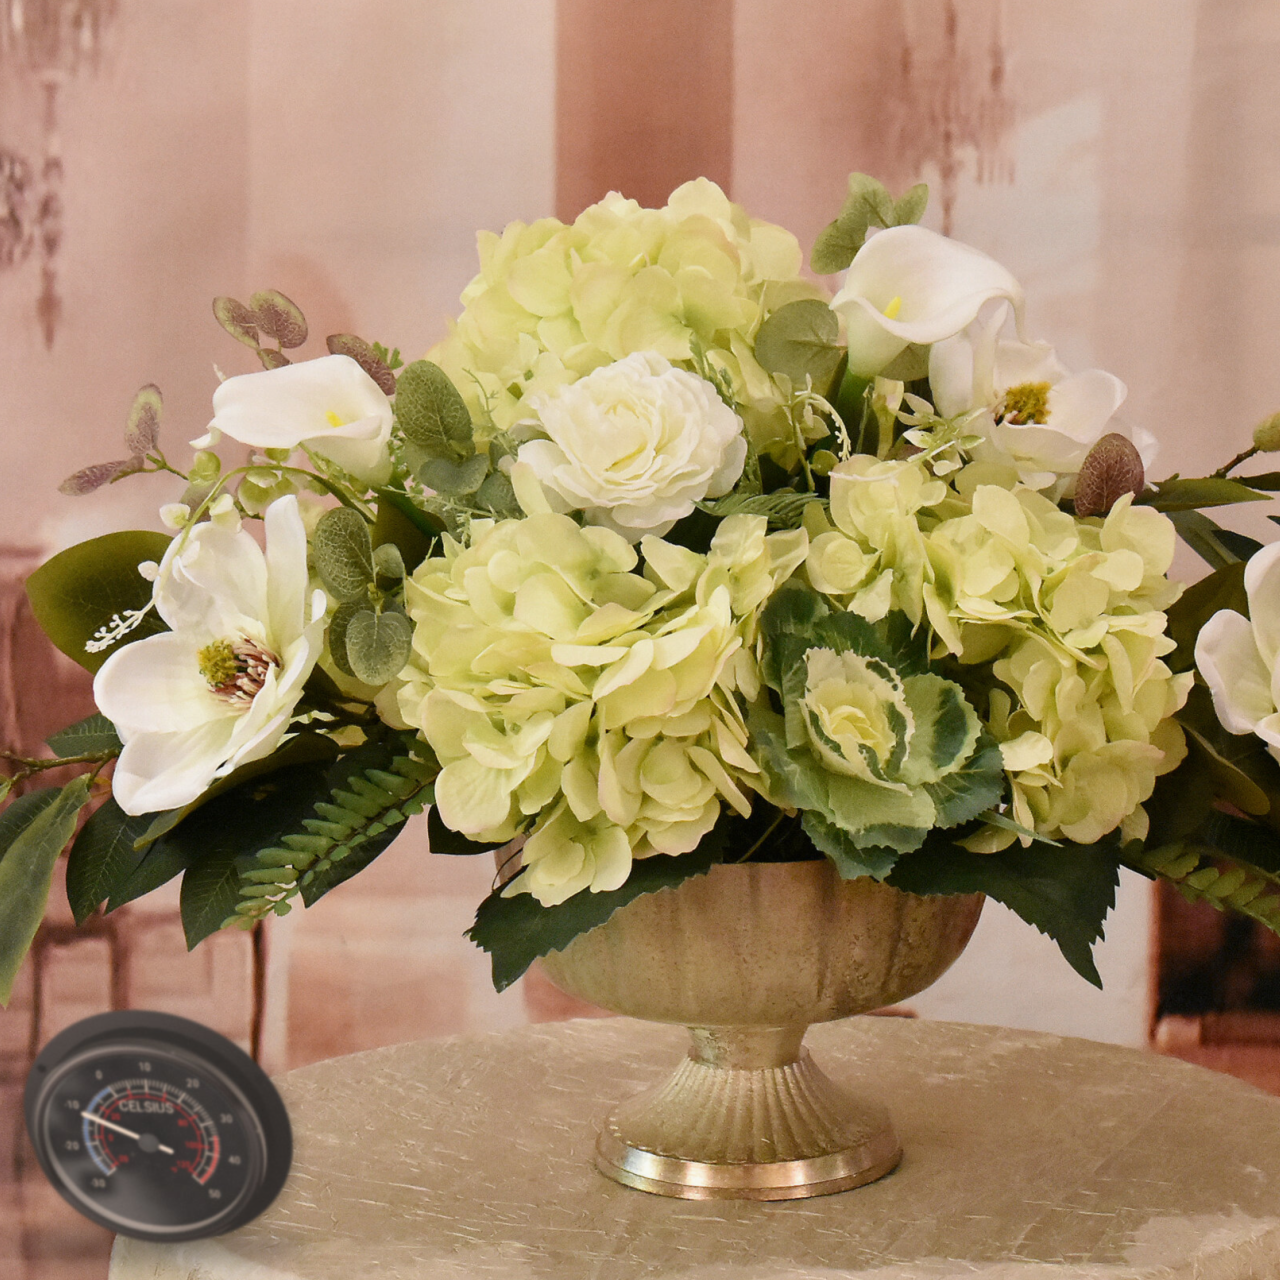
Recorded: -10,°C
